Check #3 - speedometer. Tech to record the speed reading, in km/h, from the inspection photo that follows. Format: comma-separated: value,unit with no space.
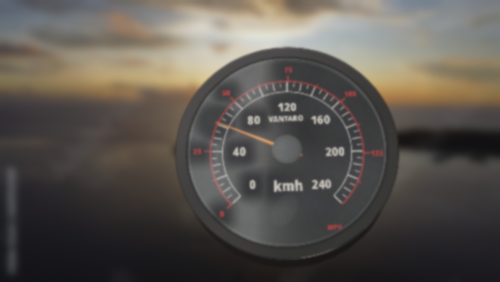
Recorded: 60,km/h
